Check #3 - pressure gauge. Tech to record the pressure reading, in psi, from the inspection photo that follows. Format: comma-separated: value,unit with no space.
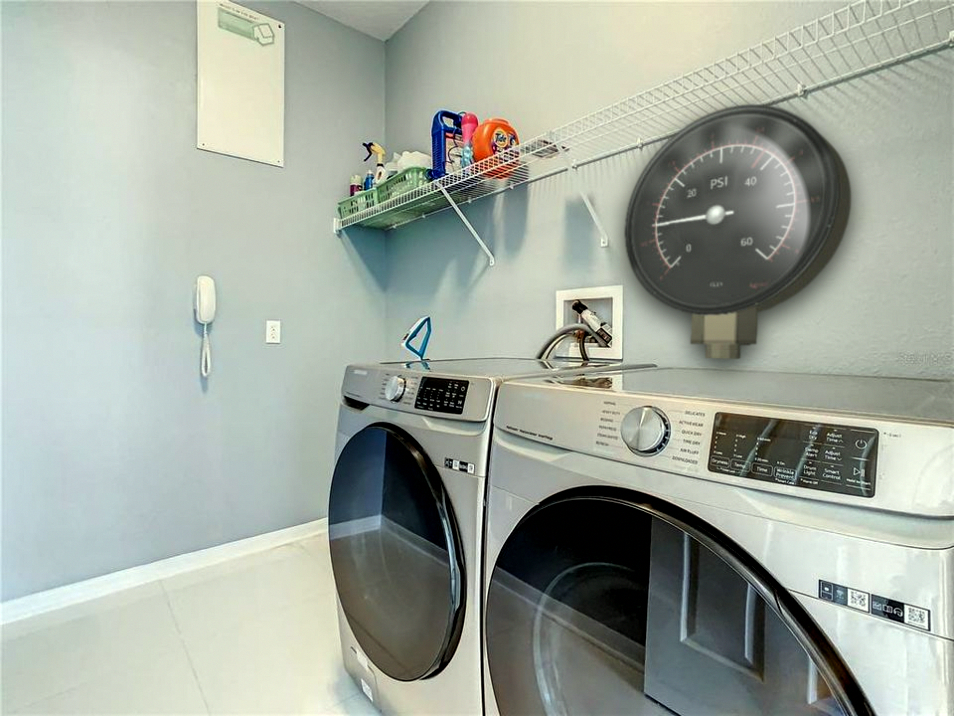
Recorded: 10,psi
